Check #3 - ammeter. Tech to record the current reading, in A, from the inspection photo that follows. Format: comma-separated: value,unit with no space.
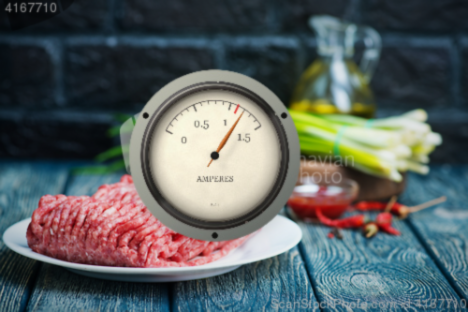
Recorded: 1.2,A
